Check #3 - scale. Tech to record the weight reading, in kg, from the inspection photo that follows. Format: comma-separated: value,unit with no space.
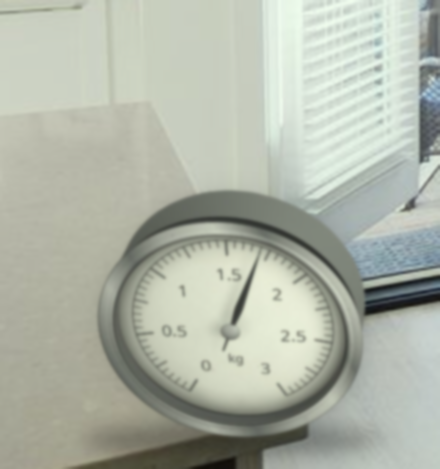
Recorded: 1.7,kg
